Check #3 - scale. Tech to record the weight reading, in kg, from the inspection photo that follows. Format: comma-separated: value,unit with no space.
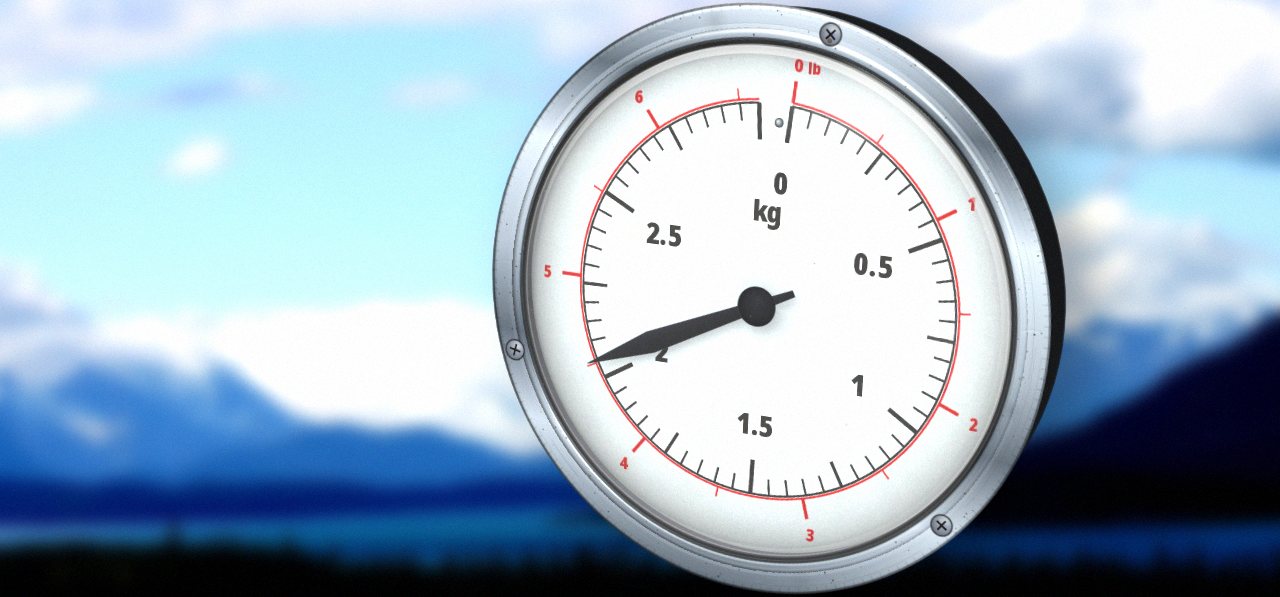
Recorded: 2.05,kg
